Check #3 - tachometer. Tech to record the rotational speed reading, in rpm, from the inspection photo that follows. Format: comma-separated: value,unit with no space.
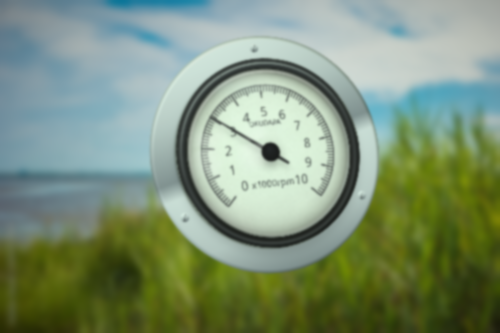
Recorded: 3000,rpm
